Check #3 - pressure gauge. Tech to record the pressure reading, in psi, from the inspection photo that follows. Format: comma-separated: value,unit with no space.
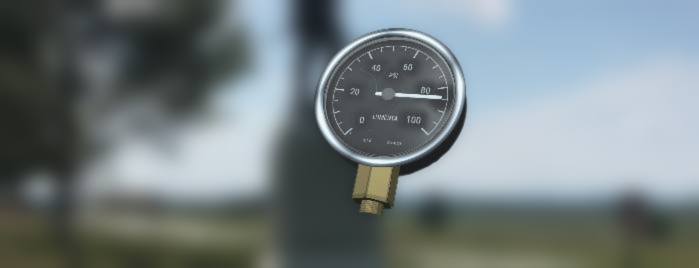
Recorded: 85,psi
